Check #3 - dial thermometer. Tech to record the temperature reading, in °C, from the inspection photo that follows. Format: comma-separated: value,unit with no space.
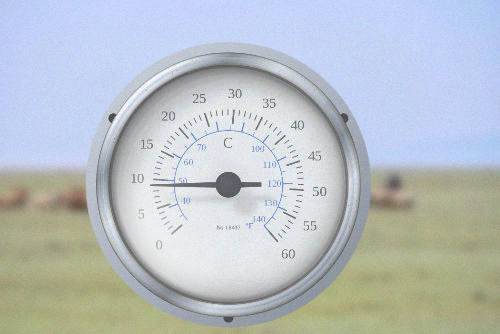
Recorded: 9,°C
